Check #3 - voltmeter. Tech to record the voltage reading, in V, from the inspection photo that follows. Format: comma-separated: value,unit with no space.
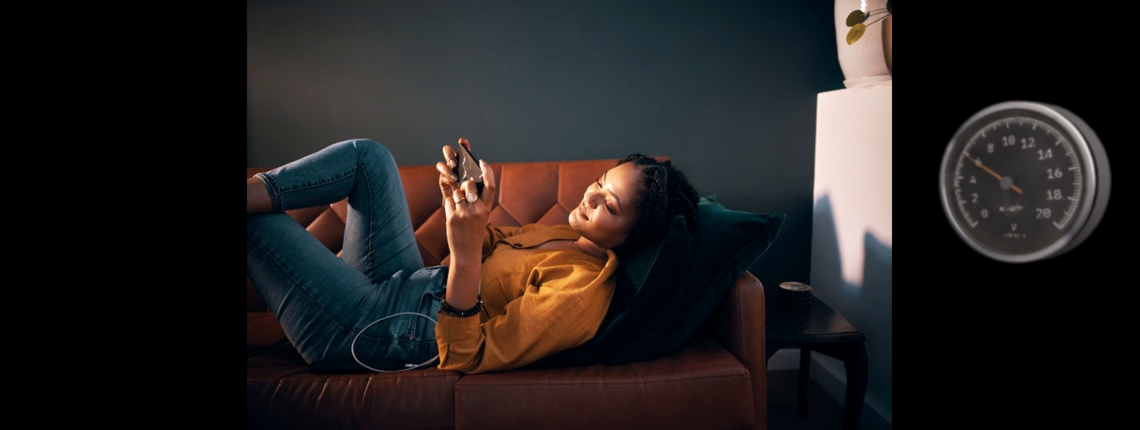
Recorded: 6,V
